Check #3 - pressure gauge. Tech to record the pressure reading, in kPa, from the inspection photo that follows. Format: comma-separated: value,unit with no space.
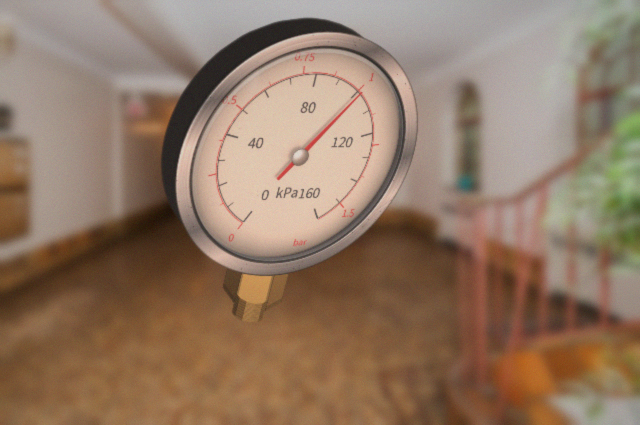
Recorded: 100,kPa
